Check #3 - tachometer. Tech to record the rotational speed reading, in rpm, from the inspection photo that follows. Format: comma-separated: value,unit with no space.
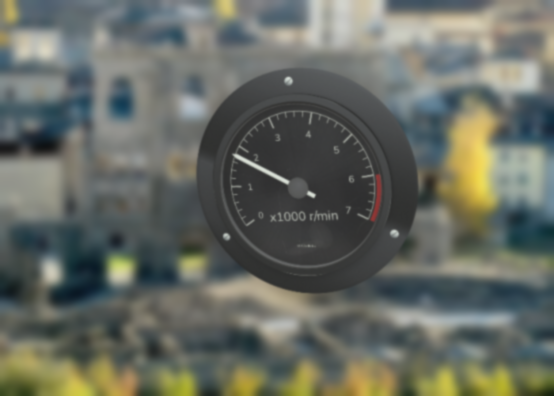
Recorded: 1800,rpm
